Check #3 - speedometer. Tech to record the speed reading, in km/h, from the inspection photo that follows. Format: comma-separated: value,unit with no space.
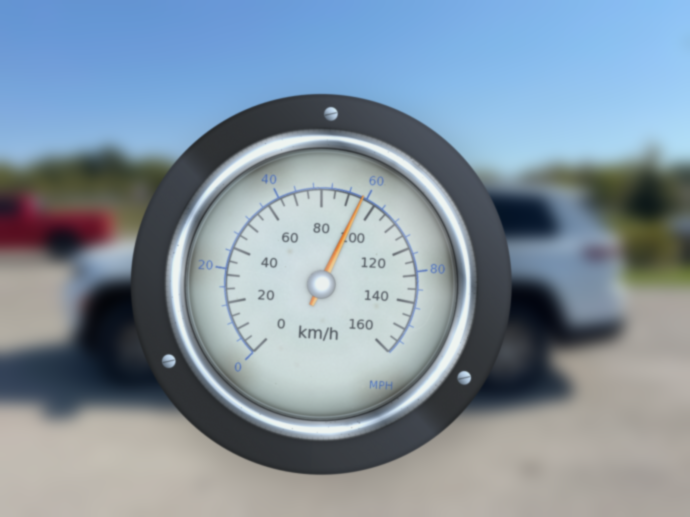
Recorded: 95,km/h
